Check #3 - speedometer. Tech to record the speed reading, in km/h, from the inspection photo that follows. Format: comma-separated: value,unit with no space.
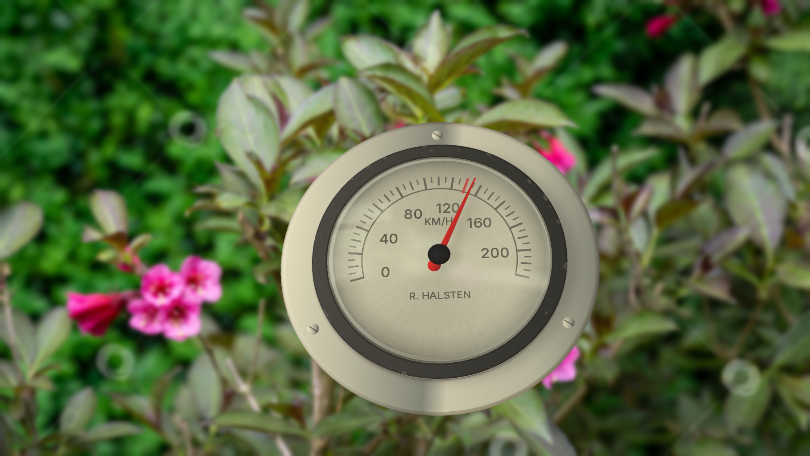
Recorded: 135,km/h
